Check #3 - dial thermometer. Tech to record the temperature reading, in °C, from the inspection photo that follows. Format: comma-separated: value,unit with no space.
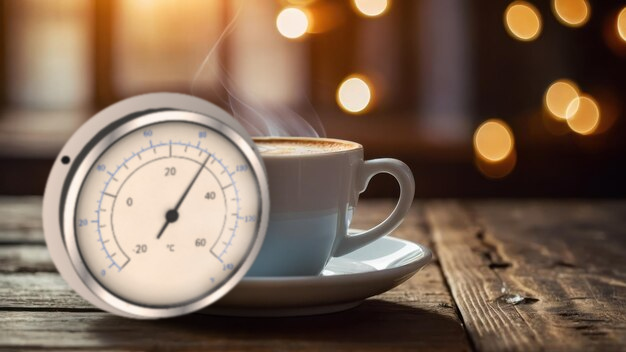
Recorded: 30,°C
